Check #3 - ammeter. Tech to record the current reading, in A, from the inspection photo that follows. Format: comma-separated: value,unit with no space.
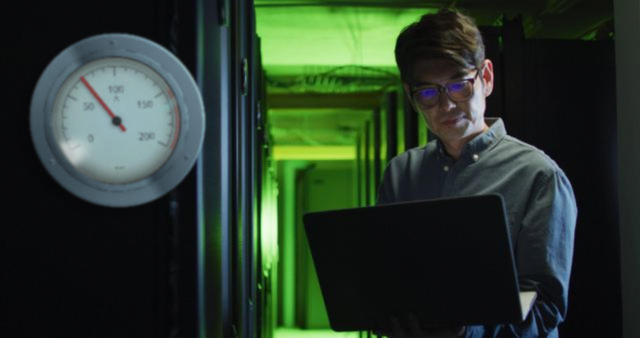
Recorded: 70,A
